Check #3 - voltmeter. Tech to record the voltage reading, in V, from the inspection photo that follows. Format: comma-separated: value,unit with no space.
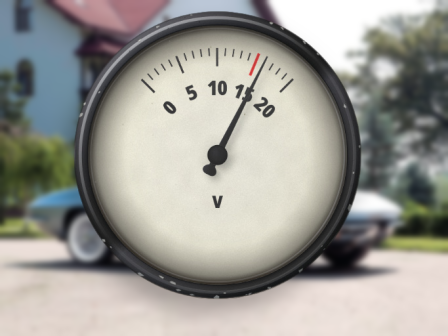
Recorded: 16,V
